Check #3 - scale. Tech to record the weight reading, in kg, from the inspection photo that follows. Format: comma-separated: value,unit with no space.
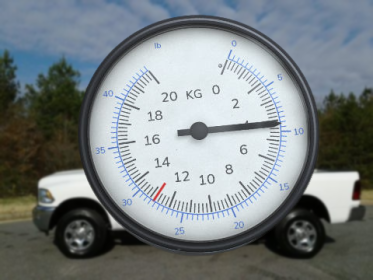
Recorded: 4.2,kg
